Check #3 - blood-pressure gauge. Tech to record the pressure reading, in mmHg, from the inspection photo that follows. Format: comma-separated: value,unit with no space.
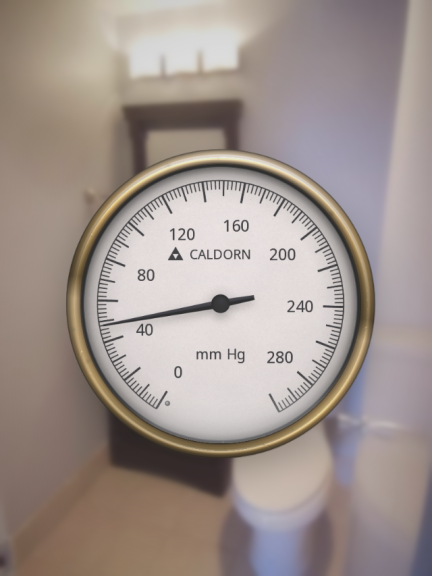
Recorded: 48,mmHg
